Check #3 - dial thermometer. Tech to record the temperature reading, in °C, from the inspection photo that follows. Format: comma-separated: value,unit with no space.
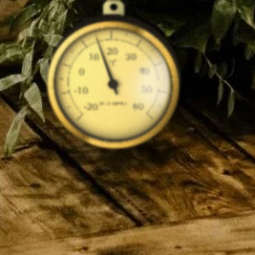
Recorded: 15,°C
